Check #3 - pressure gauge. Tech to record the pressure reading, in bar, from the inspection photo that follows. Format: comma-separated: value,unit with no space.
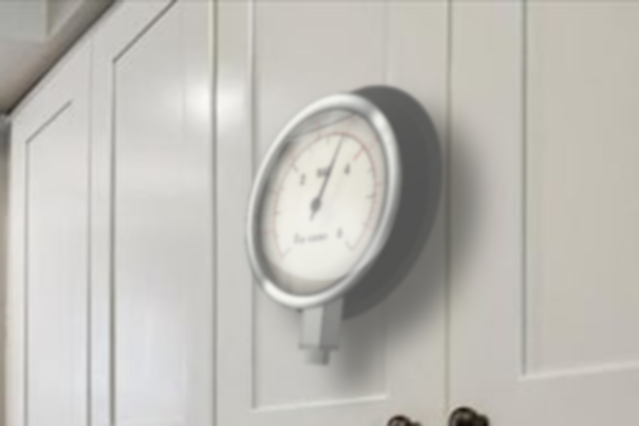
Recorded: 3.5,bar
